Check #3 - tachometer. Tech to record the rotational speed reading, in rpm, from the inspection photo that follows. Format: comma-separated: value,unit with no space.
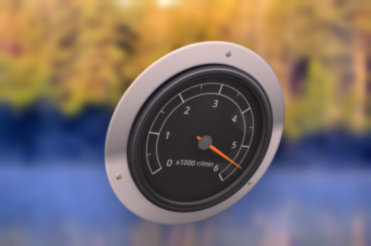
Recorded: 5500,rpm
